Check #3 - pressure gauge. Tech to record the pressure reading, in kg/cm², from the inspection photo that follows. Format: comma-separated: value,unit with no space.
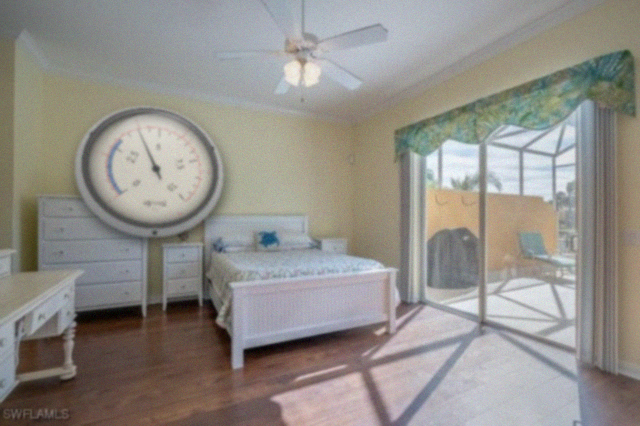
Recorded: 4,kg/cm²
